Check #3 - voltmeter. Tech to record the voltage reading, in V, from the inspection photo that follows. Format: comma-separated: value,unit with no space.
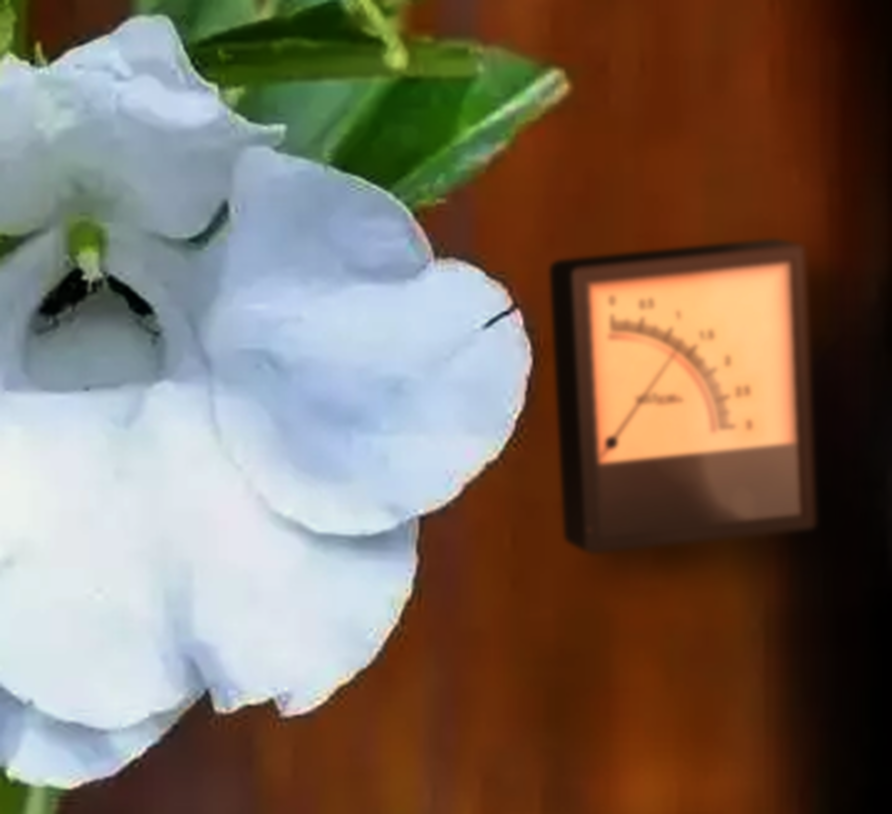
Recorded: 1.25,V
